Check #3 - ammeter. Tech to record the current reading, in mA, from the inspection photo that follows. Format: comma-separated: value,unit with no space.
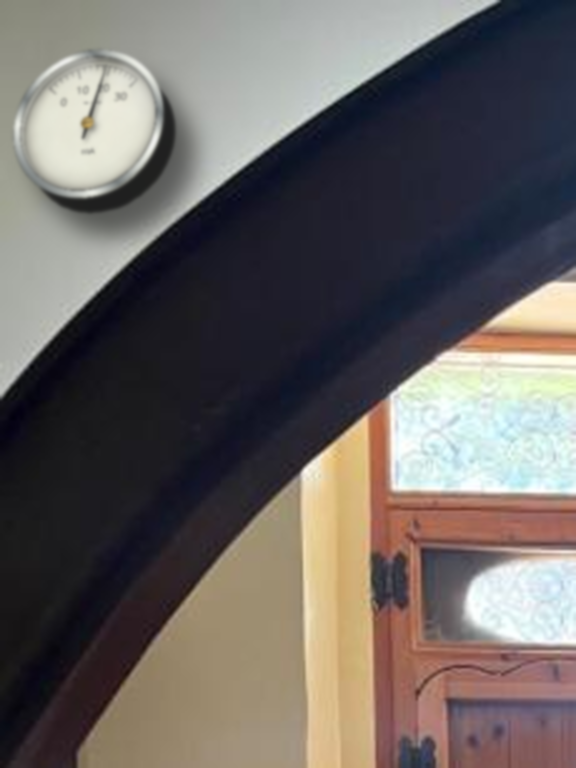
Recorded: 20,mA
